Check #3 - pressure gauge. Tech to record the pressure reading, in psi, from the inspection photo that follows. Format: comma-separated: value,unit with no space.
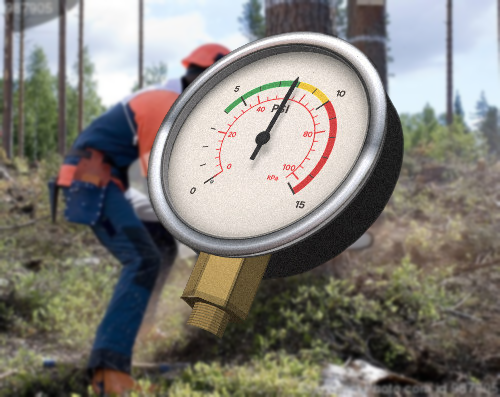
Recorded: 8,psi
